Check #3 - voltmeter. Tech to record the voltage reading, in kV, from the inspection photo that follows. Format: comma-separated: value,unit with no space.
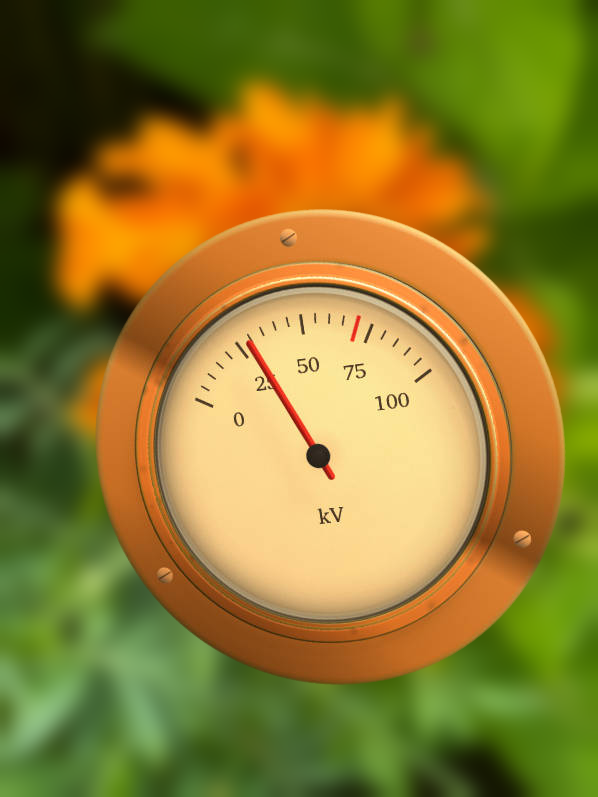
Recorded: 30,kV
